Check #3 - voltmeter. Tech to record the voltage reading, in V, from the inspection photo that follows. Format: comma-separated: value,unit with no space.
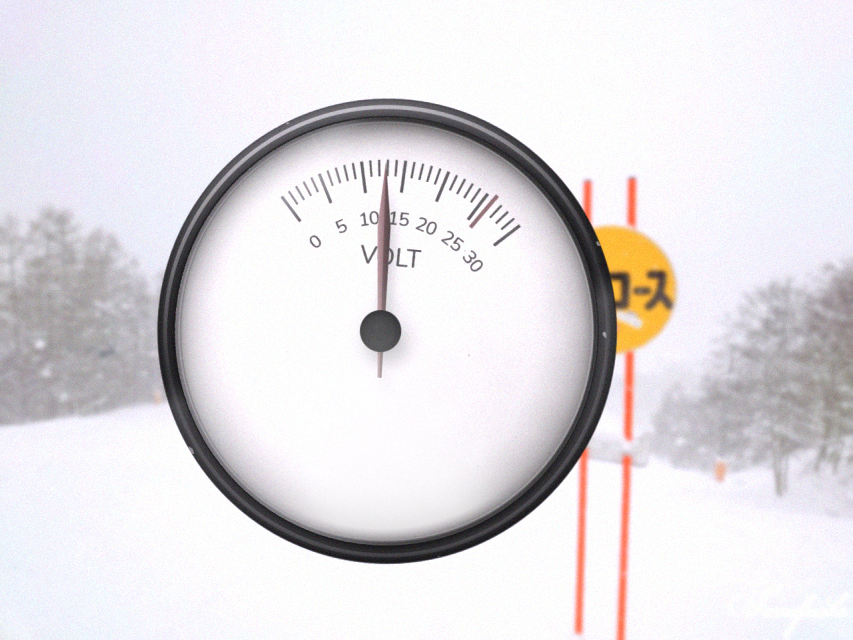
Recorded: 13,V
